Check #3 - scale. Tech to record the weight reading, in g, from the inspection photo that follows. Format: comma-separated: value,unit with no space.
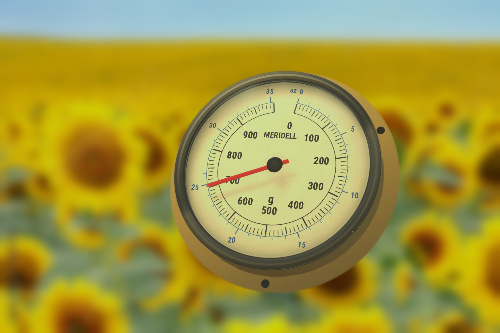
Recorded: 700,g
